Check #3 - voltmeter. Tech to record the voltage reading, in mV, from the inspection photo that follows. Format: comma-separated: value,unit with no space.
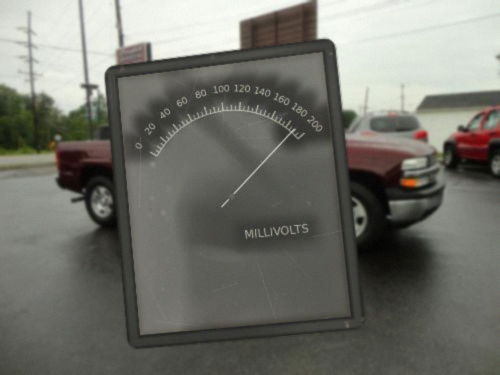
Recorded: 190,mV
